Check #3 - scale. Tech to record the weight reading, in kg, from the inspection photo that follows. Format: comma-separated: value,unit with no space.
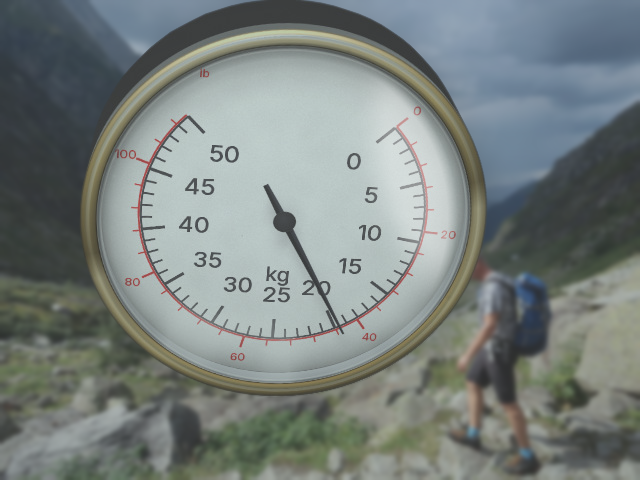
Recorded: 19.5,kg
